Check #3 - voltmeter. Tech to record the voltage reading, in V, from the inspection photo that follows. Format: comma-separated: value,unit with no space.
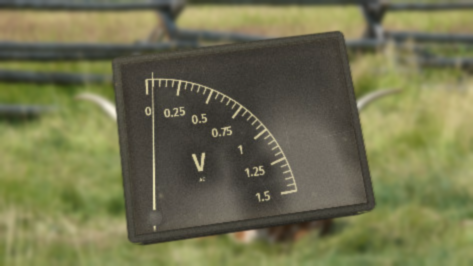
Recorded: 0.05,V
